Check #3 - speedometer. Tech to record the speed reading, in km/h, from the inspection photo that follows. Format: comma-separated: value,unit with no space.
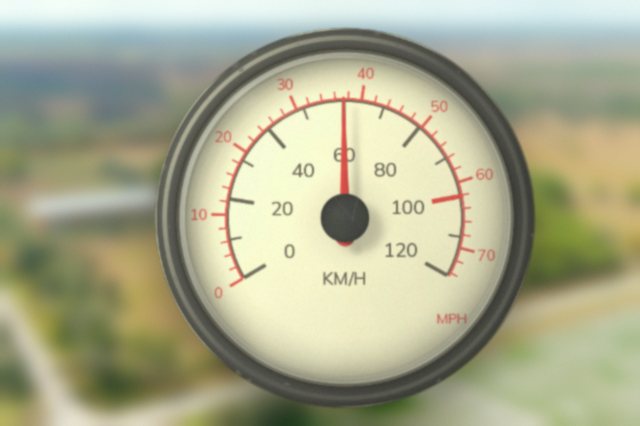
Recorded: 60,km/h
